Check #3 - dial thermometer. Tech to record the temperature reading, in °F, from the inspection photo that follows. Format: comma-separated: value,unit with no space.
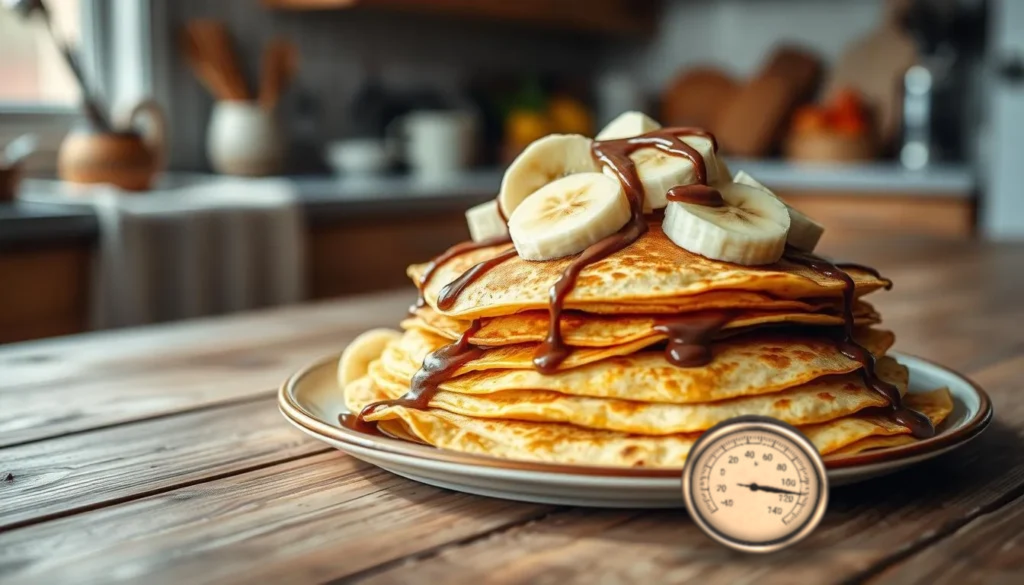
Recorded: 110,°F
